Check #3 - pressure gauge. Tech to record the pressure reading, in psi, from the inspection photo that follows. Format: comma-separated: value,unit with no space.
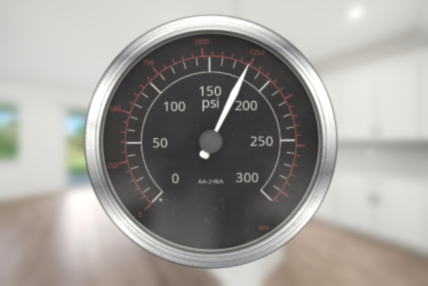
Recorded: 180,psi
